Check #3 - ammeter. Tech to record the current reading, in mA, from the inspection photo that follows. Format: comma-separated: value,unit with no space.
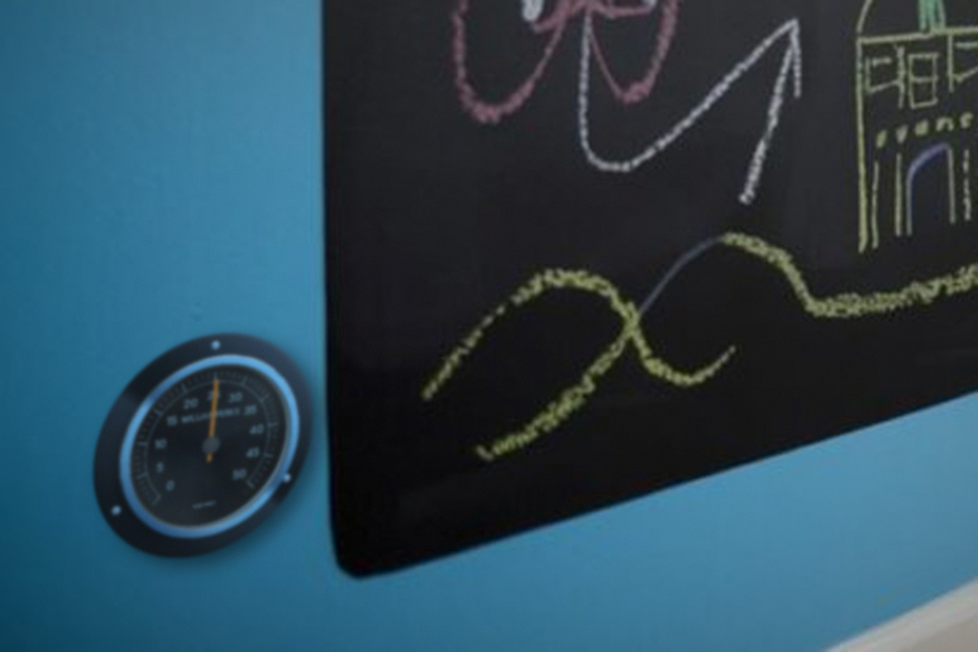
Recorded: 25,mA
